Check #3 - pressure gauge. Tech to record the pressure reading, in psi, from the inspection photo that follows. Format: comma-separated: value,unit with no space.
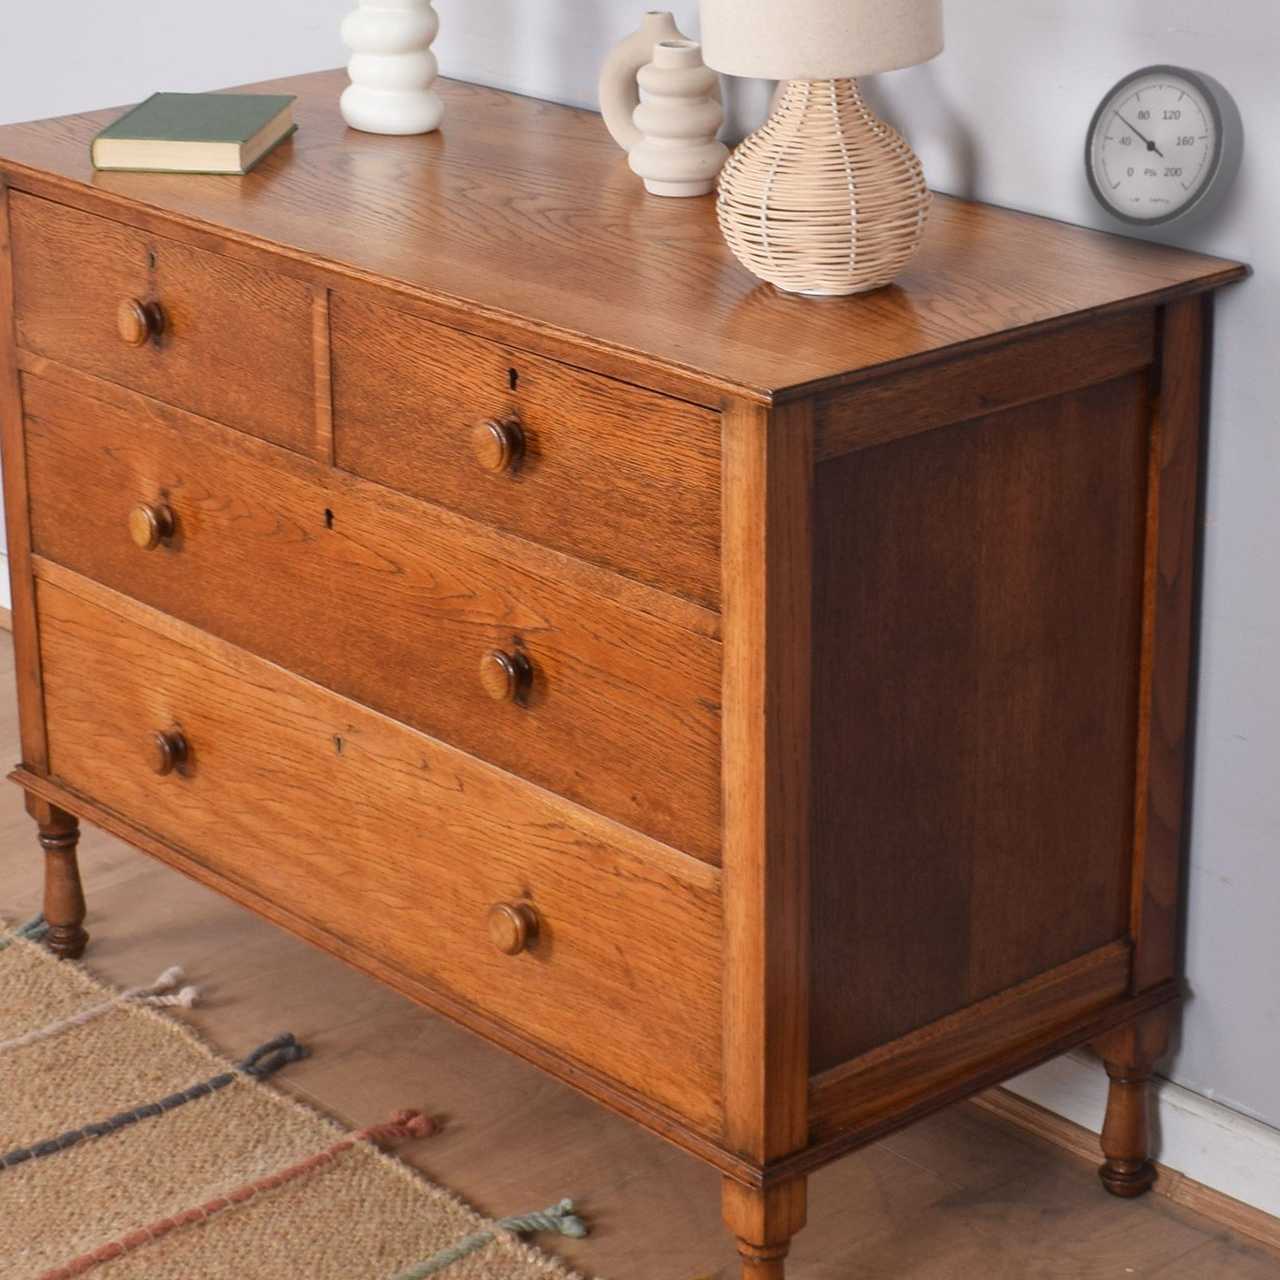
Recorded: 60,psi
